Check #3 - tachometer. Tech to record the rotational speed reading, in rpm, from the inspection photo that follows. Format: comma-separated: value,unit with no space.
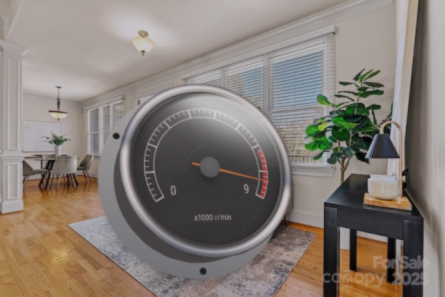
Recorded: 8400,rpm
